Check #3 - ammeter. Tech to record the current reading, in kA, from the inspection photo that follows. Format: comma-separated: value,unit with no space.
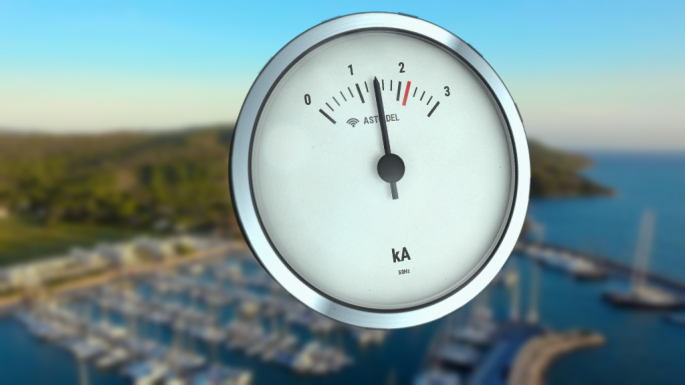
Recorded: 1.4,kA
